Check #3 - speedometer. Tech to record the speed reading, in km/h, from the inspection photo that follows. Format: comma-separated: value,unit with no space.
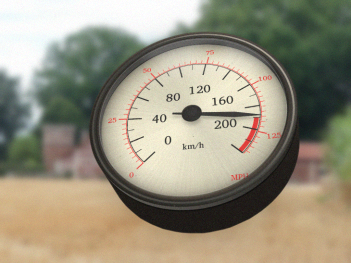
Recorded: 190,km/h
